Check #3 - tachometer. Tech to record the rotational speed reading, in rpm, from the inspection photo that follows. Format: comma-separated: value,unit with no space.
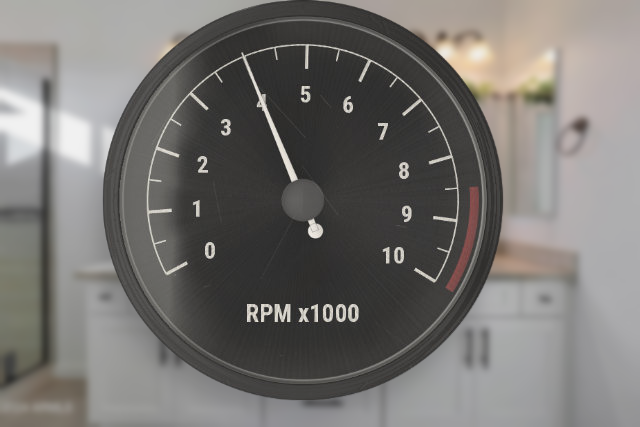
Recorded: 4000,rpm
